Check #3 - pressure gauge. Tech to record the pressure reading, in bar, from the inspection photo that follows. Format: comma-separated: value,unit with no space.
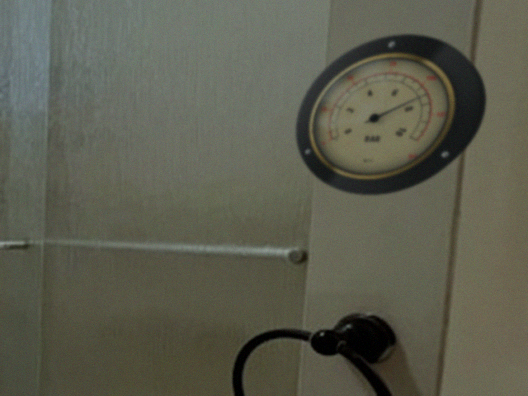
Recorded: 7.5,bar
